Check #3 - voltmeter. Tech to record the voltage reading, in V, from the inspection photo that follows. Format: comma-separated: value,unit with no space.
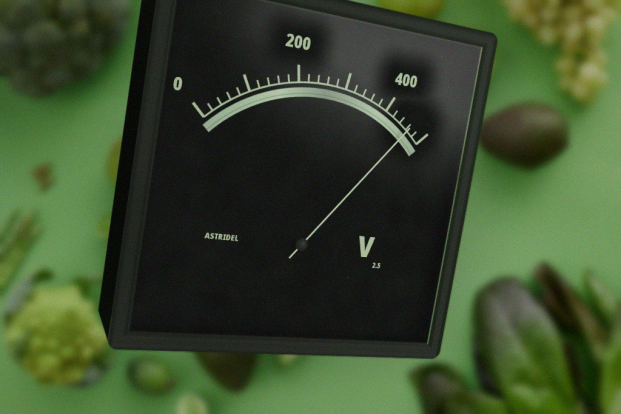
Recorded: 460,V
